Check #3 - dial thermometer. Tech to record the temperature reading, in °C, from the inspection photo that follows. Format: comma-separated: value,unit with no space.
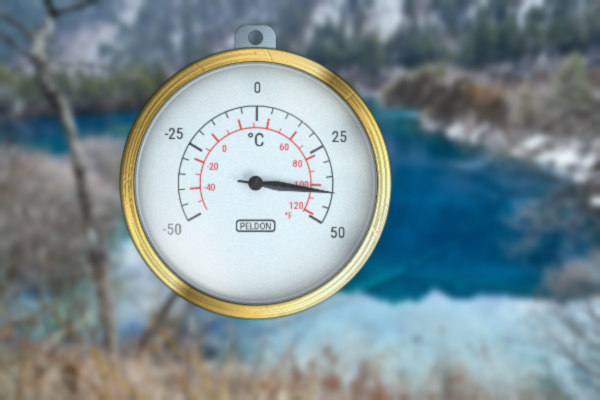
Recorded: 40,°C
